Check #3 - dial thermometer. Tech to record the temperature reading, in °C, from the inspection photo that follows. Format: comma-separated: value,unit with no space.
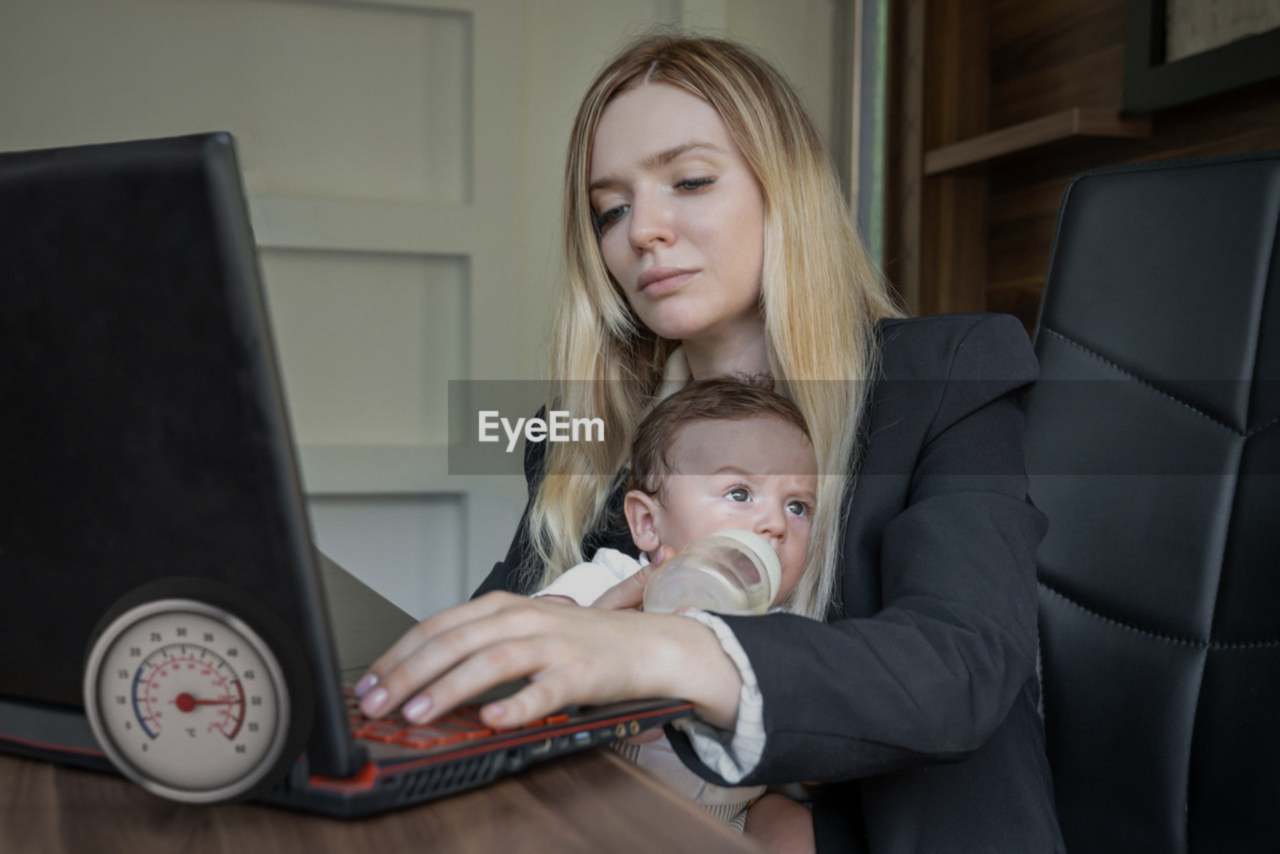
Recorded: 50,°C
